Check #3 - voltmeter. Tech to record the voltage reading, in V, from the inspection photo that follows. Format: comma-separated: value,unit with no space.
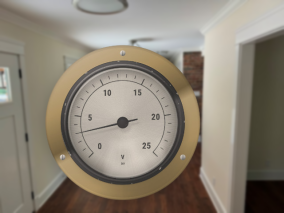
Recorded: 3,V
